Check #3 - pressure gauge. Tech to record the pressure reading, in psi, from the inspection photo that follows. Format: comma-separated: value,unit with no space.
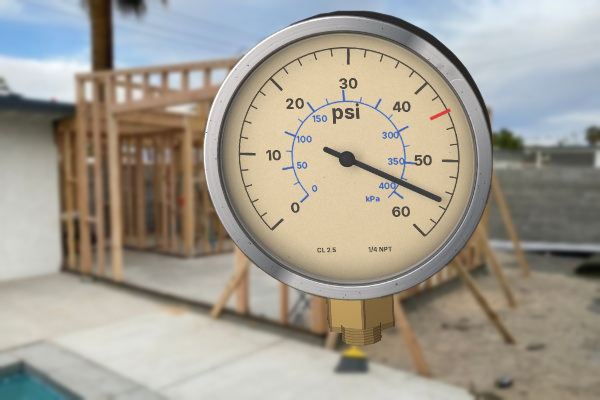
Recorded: 55,psi
